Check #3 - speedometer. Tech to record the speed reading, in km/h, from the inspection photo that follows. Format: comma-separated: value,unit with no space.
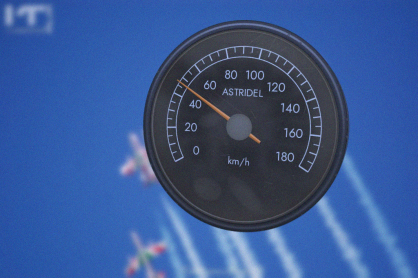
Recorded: 47.5,km/h
